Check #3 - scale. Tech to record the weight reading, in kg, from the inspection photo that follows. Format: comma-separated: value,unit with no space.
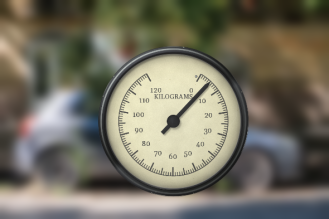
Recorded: 5,kg
